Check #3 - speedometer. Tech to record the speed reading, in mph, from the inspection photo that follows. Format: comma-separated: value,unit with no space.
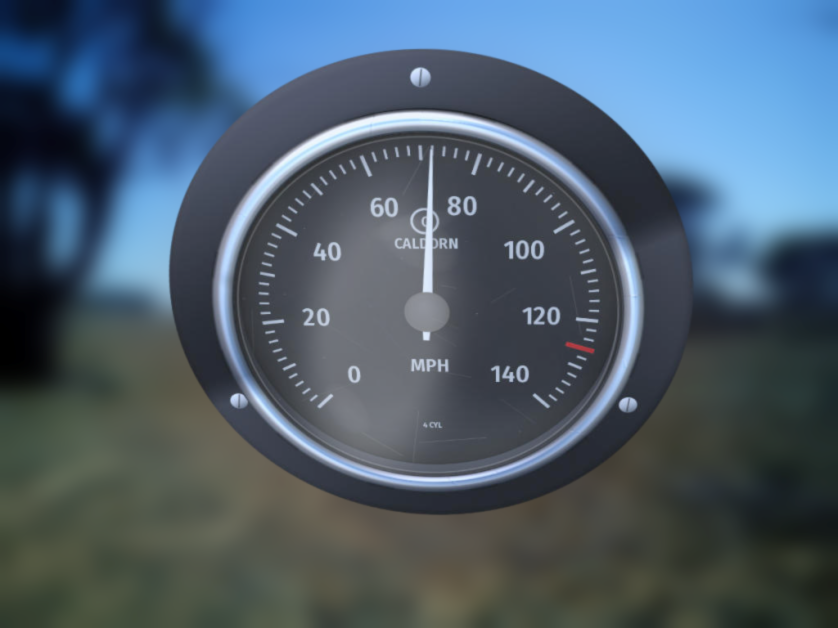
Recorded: 72,mph
